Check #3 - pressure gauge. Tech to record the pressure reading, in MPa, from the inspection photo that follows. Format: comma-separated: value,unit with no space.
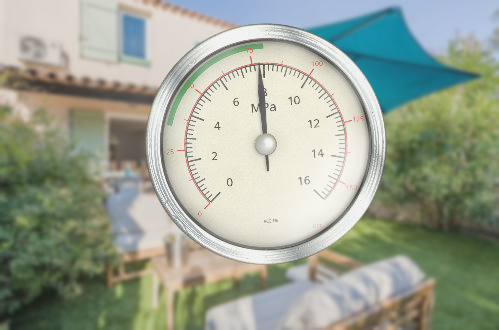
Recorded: 7.8,MPa
